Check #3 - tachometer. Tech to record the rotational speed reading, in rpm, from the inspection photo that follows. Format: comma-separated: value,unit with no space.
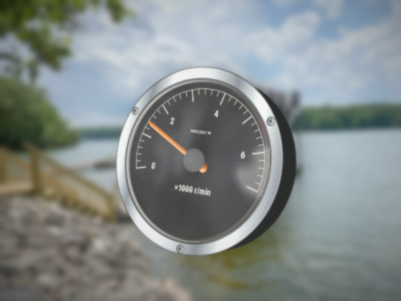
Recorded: 1400,rpm
